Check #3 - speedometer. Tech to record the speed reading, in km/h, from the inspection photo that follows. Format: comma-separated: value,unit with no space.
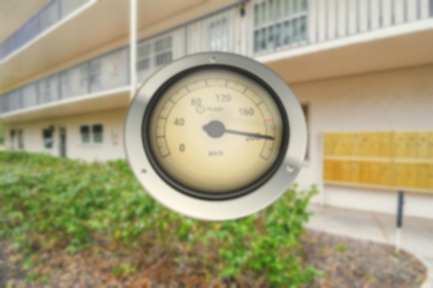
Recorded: 200,km/h
